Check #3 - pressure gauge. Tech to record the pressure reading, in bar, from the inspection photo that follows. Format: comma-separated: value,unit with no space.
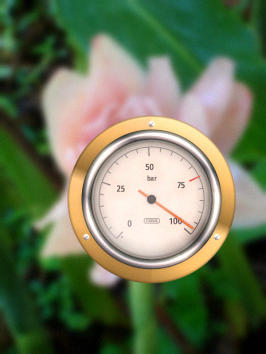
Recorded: 97.5,bar
